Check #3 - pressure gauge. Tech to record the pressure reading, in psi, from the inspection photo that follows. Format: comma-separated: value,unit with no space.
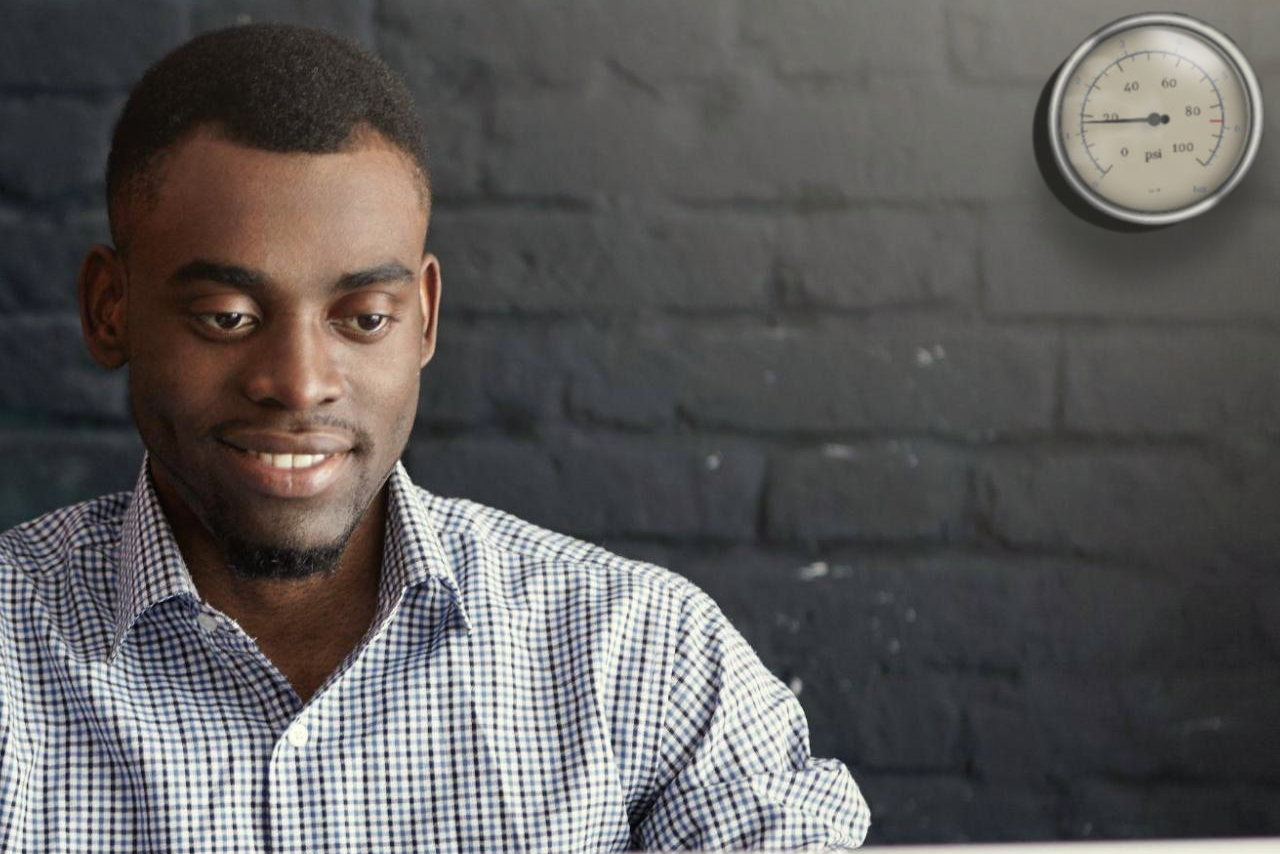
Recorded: 17.5,psi
